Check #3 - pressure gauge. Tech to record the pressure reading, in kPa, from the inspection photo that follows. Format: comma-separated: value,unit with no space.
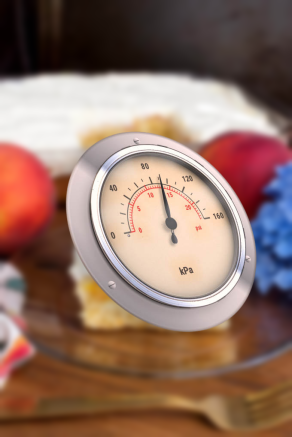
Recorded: 90,kPa
